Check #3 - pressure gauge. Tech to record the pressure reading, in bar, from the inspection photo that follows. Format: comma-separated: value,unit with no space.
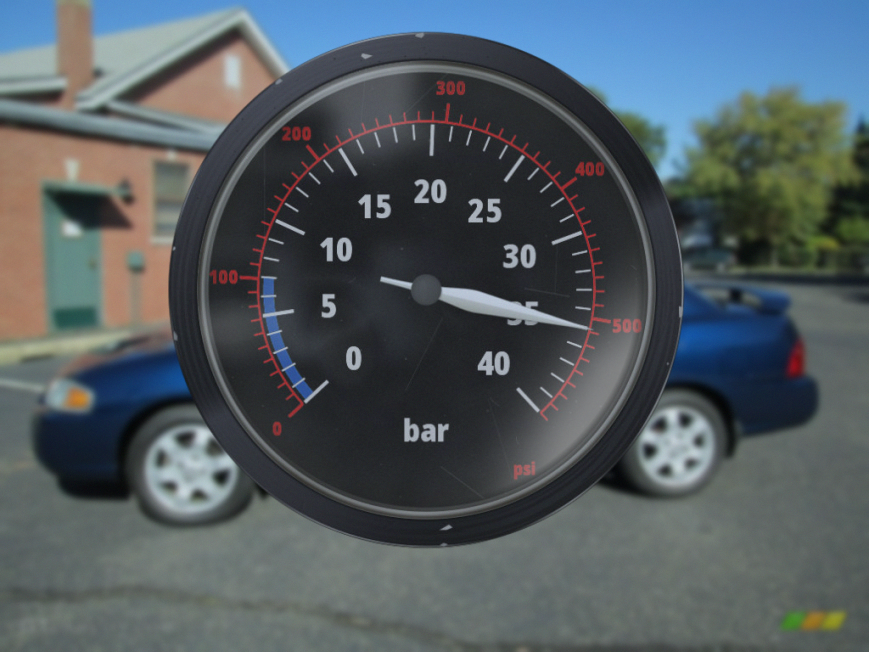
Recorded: 35,bar
